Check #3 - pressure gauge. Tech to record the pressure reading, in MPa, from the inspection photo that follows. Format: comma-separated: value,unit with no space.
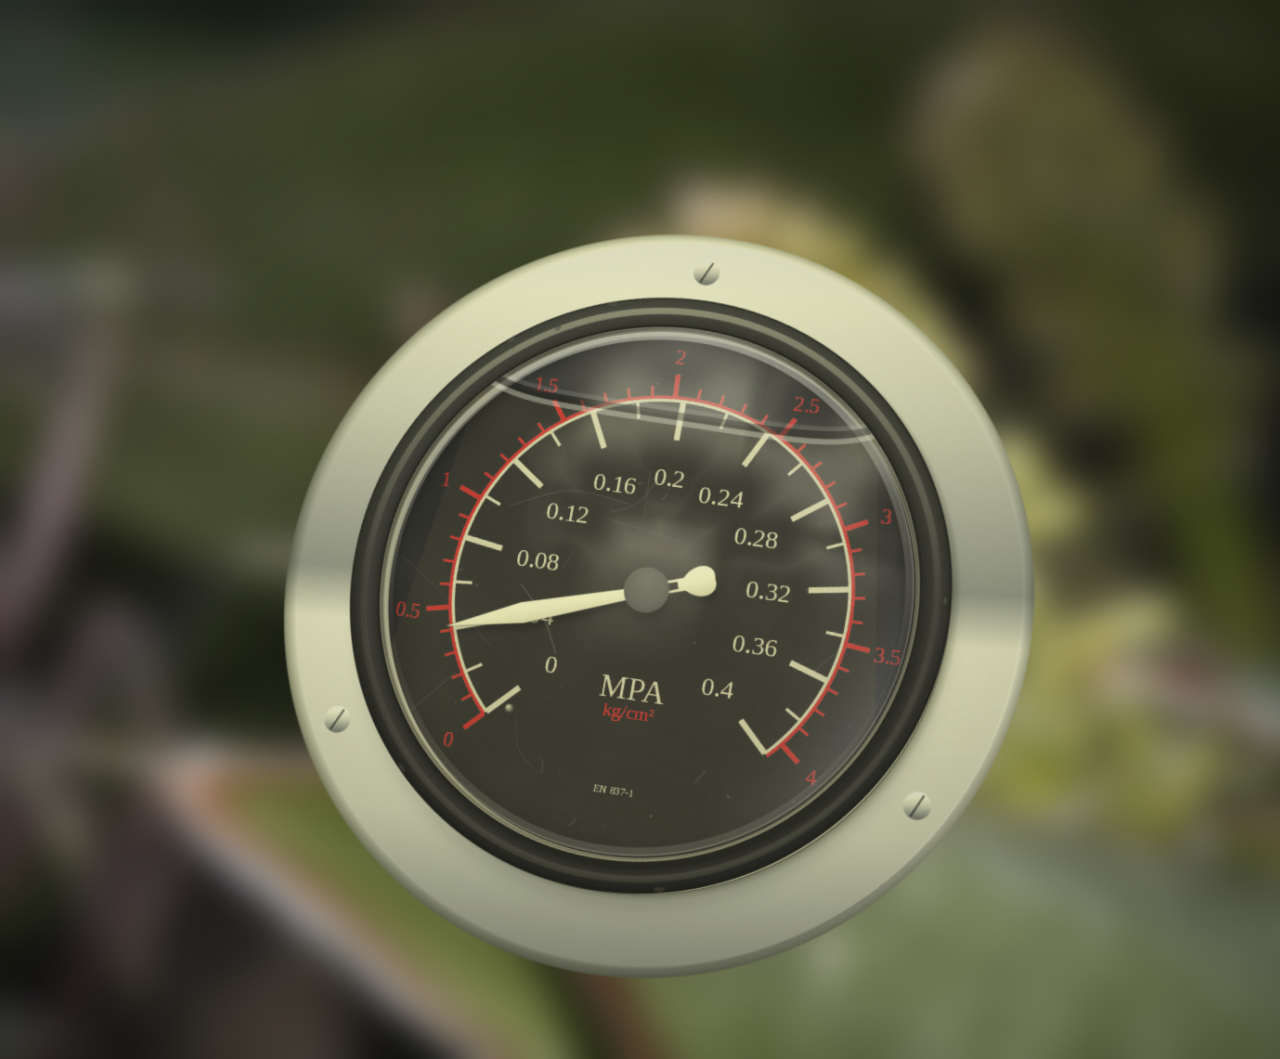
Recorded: 0.04,MPa
